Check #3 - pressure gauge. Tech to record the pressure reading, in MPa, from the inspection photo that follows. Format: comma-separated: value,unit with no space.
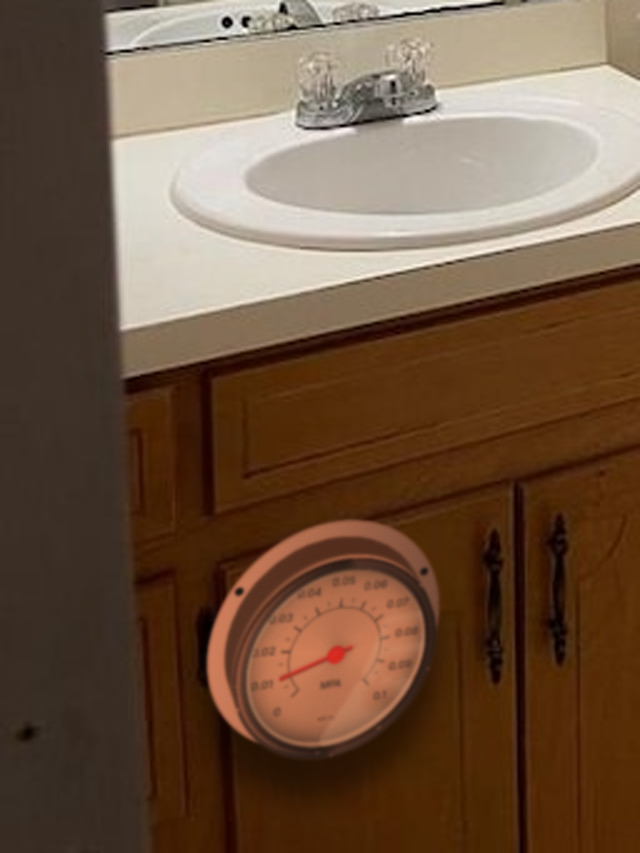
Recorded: 0.01,MPa
